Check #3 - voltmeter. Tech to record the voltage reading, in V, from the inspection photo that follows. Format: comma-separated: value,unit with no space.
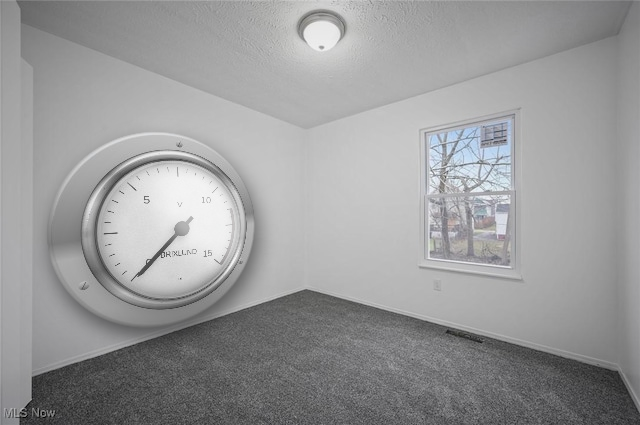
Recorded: 0,V
